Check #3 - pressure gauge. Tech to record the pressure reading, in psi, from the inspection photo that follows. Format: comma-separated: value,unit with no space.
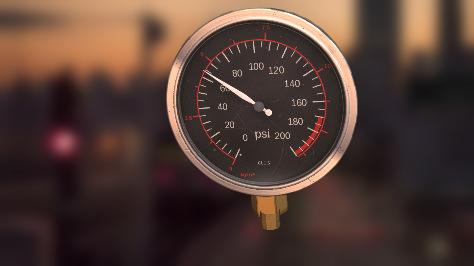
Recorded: 65,psi
